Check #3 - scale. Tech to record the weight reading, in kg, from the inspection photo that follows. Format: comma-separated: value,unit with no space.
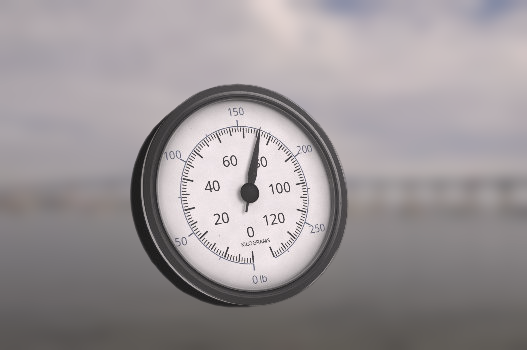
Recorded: 75,kg
